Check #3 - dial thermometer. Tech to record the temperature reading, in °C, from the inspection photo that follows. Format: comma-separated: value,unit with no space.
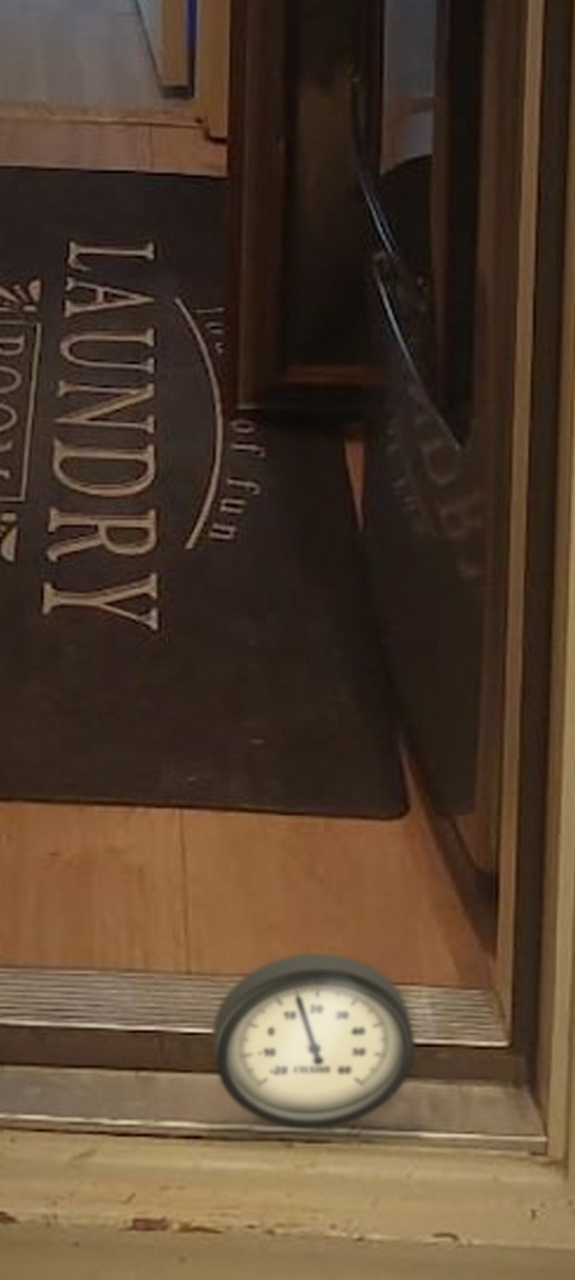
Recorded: 15,°C
